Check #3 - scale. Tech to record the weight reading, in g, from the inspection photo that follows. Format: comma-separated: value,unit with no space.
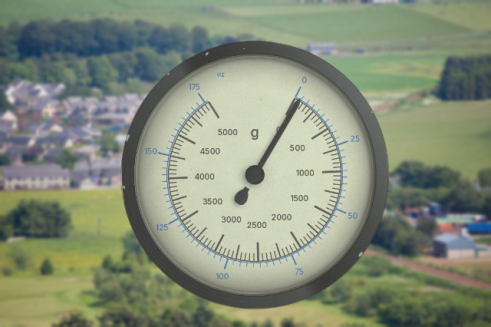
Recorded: 50,g
